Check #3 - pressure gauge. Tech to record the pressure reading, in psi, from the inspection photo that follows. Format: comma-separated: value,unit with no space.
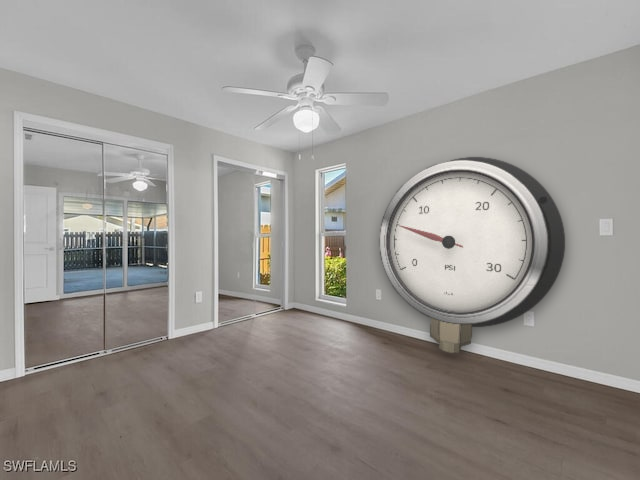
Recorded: 6,psi
